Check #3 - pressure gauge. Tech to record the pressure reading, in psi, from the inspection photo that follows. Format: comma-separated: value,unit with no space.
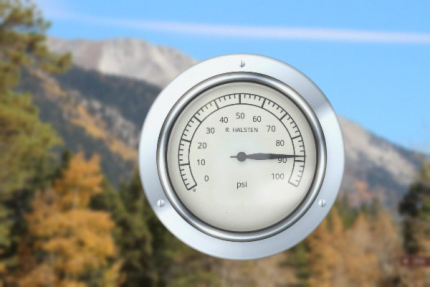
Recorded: 88,psi
